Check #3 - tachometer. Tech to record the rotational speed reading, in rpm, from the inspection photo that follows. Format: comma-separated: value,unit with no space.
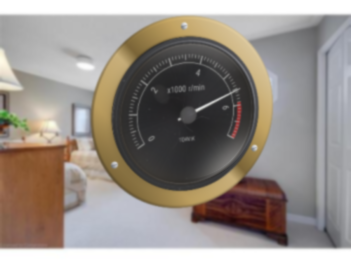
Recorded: 5500,rpm
